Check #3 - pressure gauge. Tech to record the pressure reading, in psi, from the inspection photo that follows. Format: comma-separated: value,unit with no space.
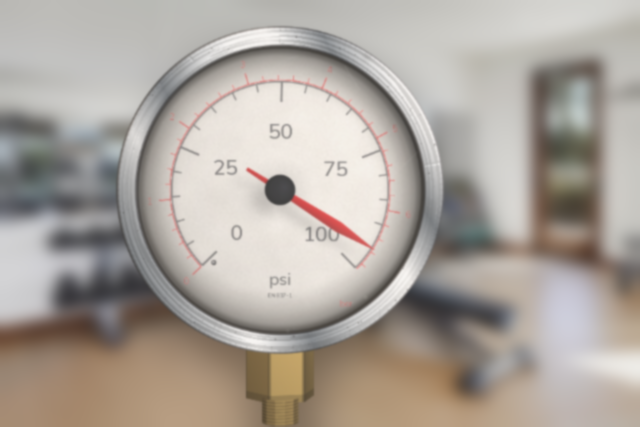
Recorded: 95,psi
